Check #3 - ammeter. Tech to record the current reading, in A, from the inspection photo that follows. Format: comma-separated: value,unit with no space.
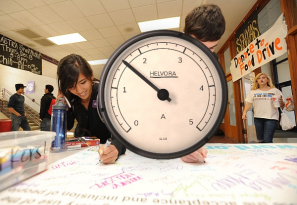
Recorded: 1.6,A
